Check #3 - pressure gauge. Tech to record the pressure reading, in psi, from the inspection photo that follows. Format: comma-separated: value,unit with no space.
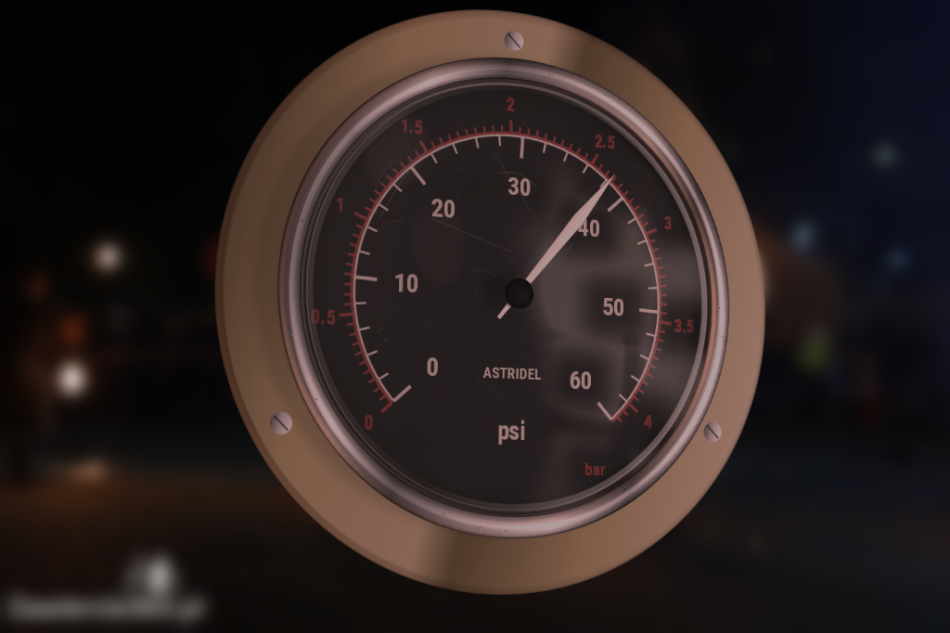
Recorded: 38,psi
